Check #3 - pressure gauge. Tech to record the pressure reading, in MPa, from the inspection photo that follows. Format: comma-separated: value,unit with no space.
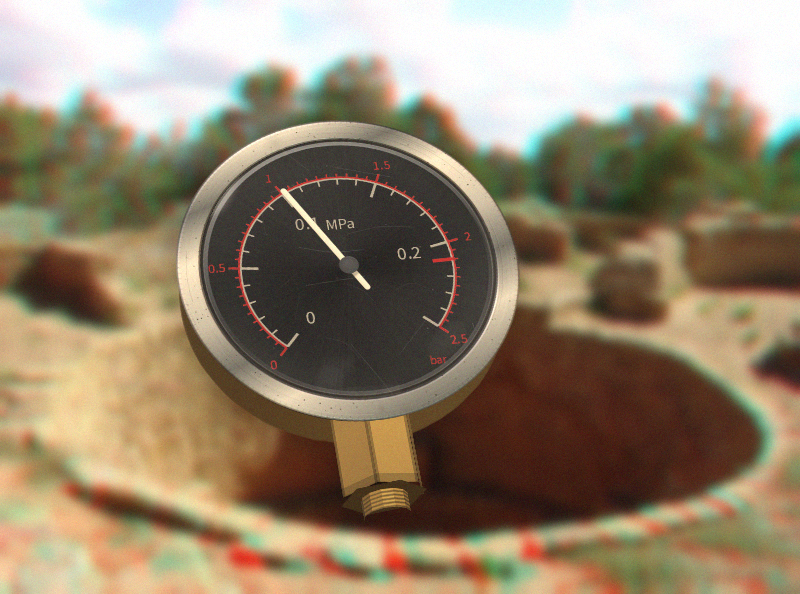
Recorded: 0.1,MPa
